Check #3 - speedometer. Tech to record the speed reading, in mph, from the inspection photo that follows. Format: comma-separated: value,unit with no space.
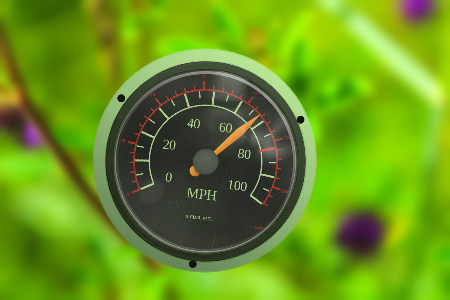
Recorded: 67.5,mph
